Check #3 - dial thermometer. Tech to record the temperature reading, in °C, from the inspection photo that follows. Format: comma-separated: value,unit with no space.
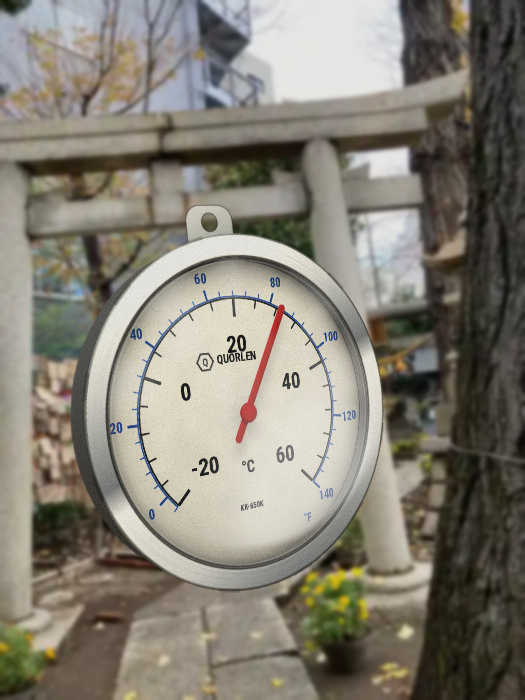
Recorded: 28,°C
